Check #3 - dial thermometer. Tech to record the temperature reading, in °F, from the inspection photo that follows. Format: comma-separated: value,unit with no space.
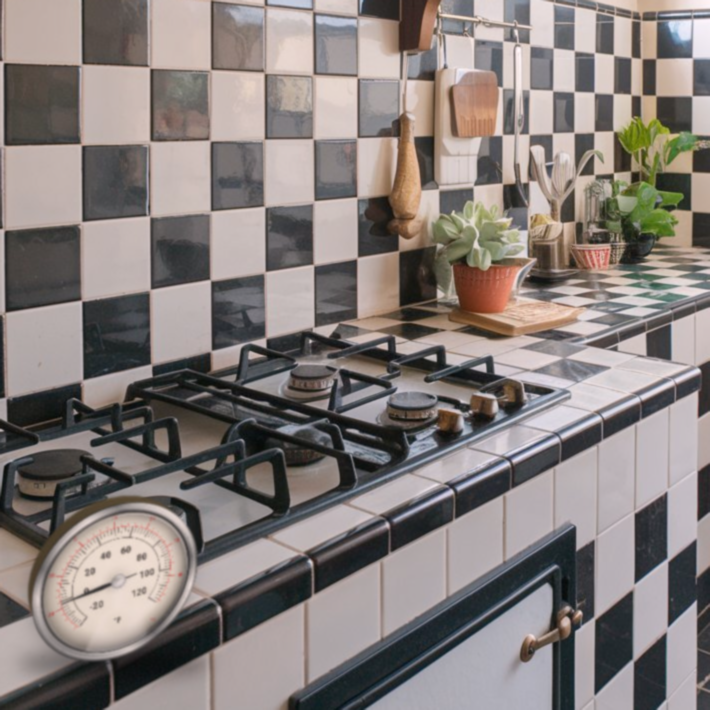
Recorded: 0,°F
